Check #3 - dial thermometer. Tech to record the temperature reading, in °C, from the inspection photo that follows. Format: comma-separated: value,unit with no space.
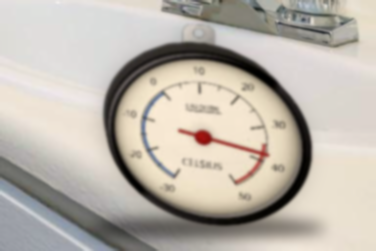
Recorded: 37.5,°C
